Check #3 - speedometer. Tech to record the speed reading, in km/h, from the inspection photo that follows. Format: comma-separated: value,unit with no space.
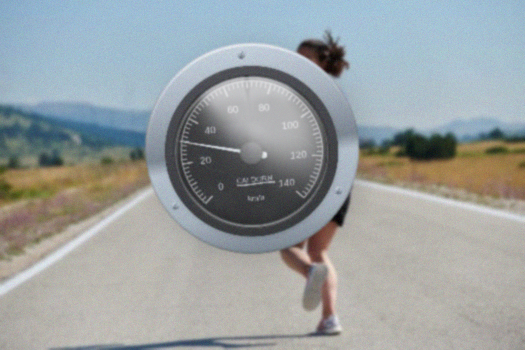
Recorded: 30,km/h
